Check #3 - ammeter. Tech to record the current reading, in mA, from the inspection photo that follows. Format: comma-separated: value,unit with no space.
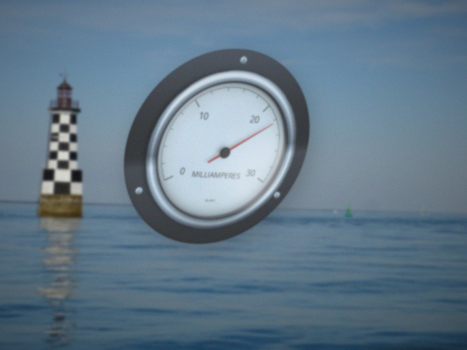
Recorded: 22,mA
